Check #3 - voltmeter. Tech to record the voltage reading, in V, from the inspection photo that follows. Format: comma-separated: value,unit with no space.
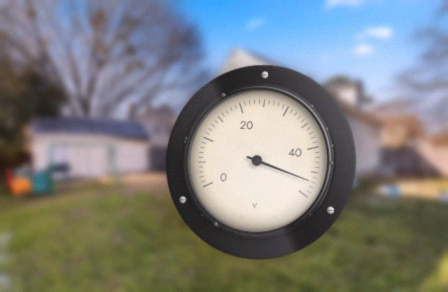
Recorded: 47,V
